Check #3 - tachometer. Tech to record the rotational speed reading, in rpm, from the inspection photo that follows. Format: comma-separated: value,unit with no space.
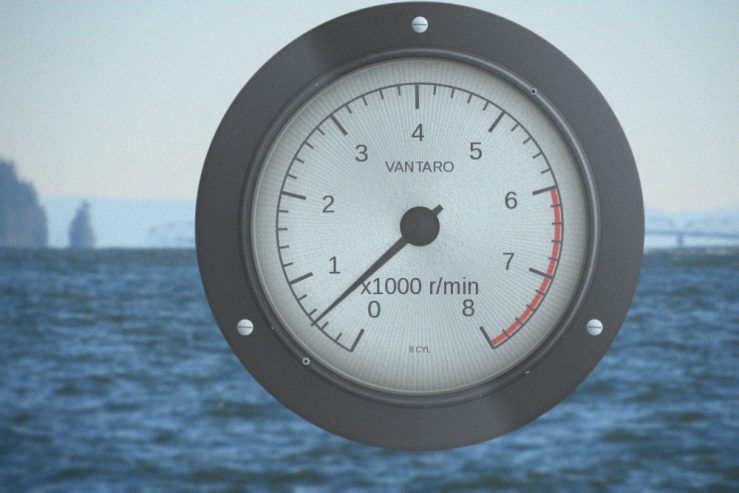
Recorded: 500,rpm
